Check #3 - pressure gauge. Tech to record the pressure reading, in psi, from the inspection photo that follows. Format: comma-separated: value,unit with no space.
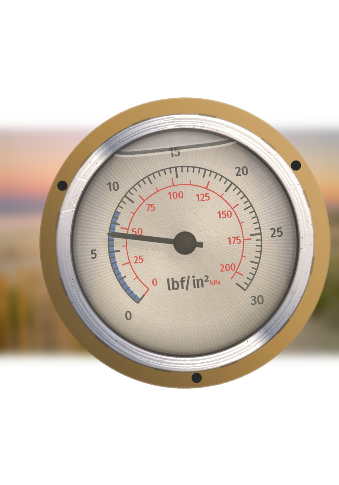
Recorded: 6.5,psi
